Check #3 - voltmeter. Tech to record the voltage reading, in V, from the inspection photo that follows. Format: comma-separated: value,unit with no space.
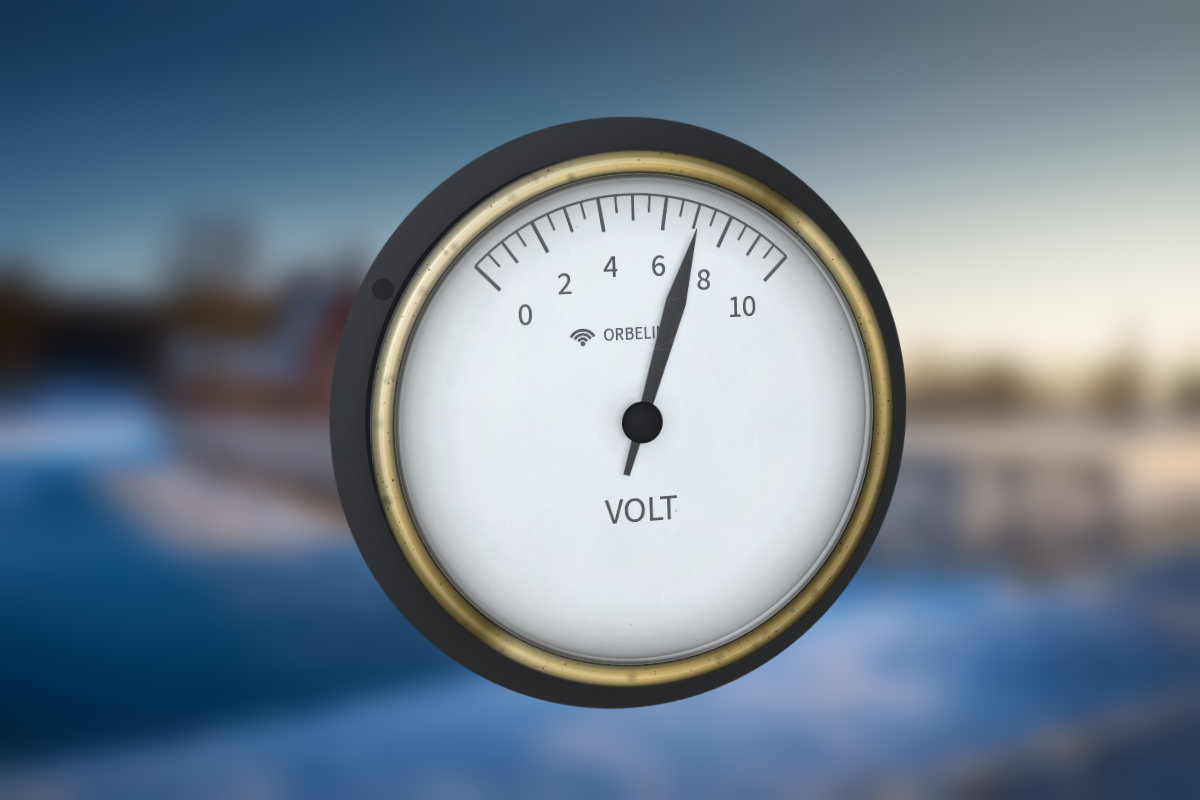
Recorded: 7,V
